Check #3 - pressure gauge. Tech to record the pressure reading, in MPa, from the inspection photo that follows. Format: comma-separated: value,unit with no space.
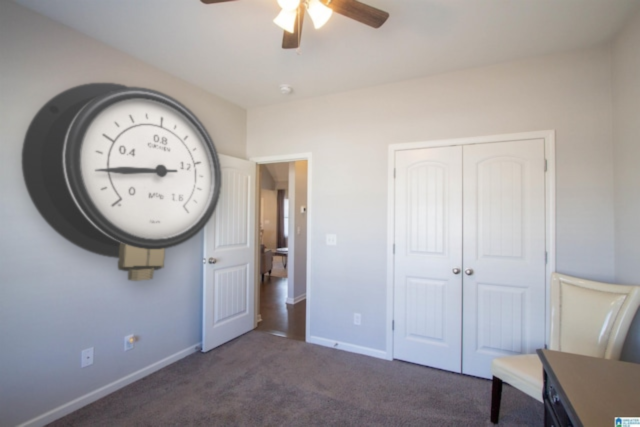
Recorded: 0.2,MPa
